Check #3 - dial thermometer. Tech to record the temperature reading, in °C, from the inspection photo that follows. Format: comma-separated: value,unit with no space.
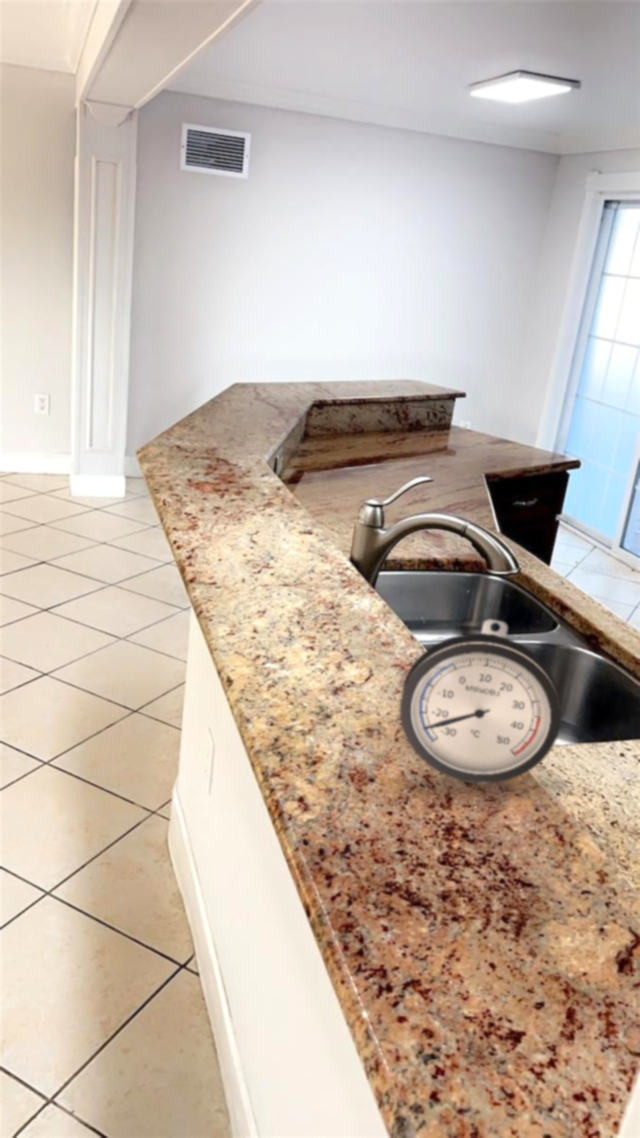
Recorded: -25,°C
